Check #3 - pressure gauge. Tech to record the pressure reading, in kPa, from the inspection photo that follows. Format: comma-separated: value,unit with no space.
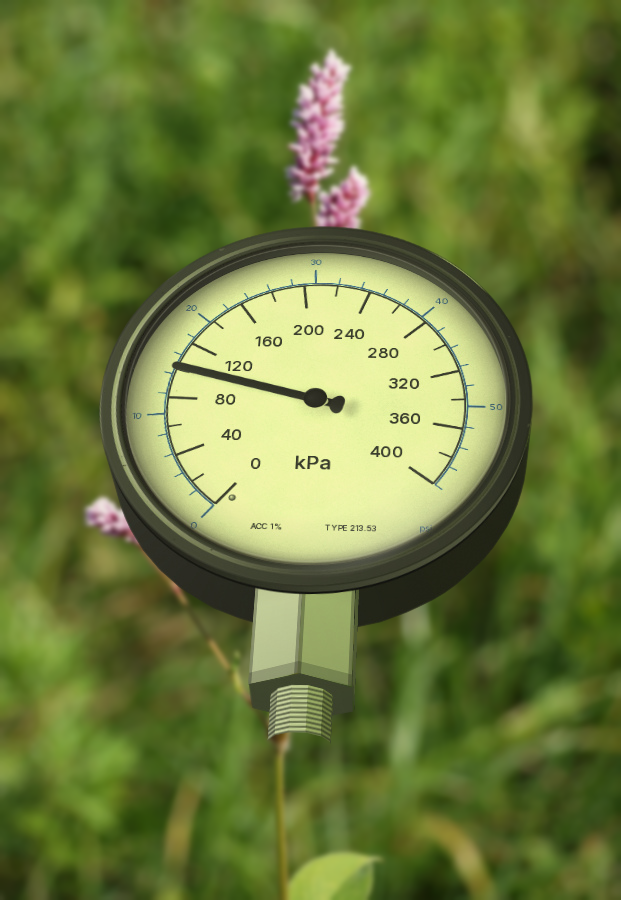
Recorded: 100,kPa
